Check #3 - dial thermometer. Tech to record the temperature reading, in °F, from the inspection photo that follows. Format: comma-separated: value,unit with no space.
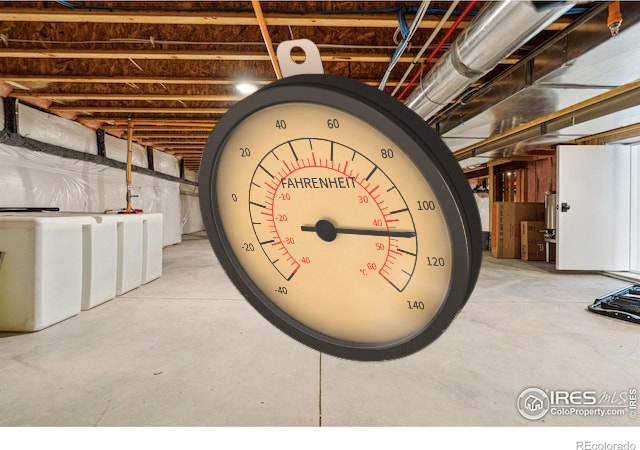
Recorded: 110,°F
